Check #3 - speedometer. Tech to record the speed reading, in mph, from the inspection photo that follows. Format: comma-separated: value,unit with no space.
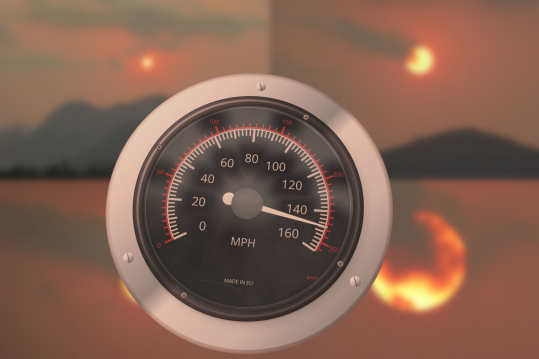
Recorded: 148,mph
